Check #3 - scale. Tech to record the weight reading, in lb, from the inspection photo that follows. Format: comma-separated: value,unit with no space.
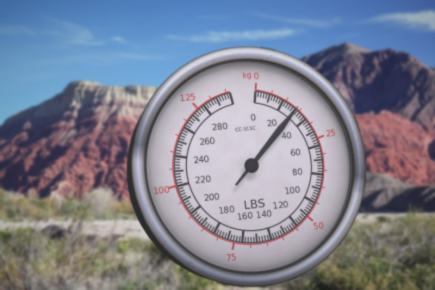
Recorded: 30,lb
